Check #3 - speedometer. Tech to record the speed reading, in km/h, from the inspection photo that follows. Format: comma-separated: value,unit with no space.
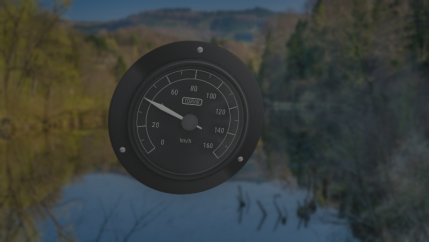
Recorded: 40,km/h
